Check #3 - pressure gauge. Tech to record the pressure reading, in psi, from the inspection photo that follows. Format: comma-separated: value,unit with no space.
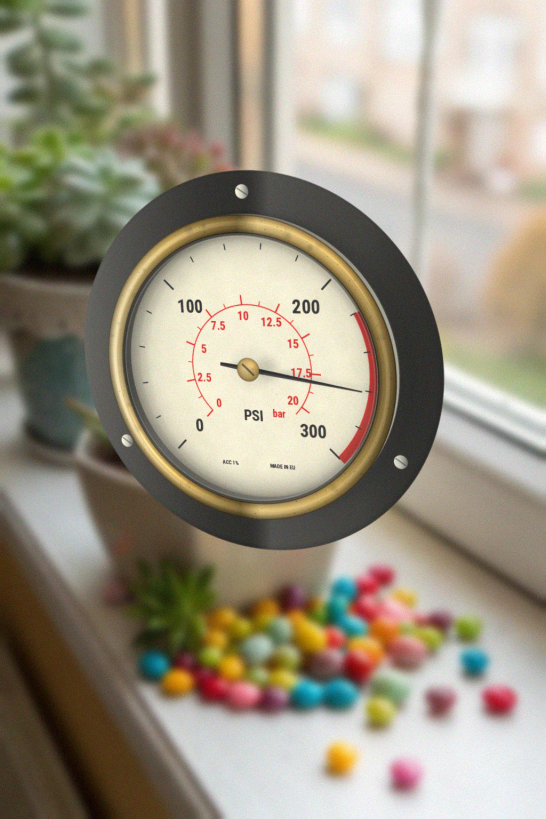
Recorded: 260,psi
